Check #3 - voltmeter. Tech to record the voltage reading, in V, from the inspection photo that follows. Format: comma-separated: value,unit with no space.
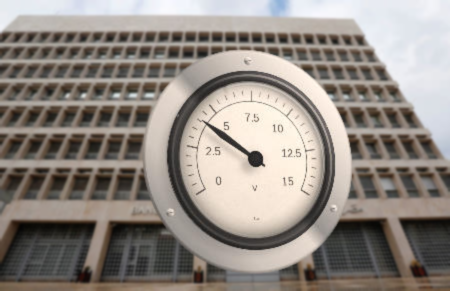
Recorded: 4,V
